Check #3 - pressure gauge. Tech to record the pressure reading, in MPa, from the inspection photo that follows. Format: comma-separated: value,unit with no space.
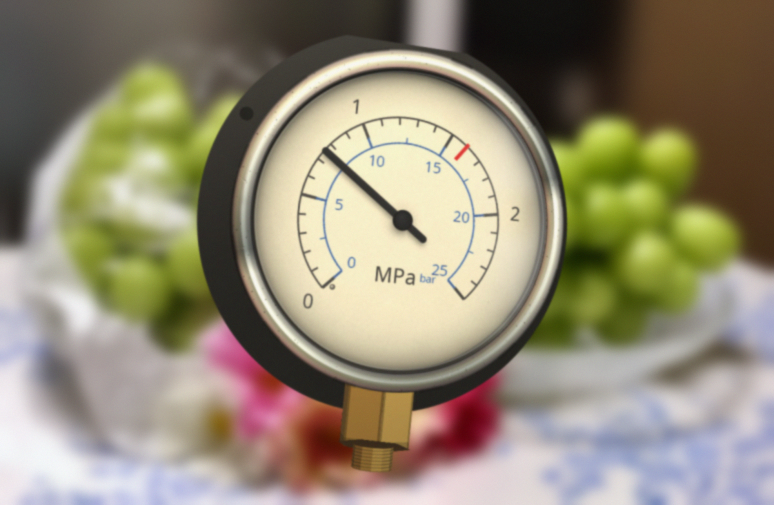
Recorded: 0.75,MPa
